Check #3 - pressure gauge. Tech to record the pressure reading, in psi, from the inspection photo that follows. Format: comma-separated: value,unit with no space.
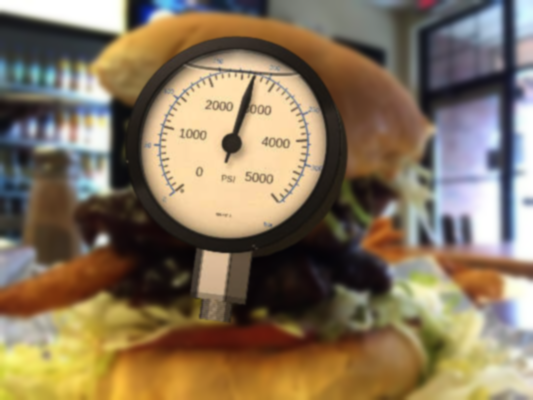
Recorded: 2700,psi
